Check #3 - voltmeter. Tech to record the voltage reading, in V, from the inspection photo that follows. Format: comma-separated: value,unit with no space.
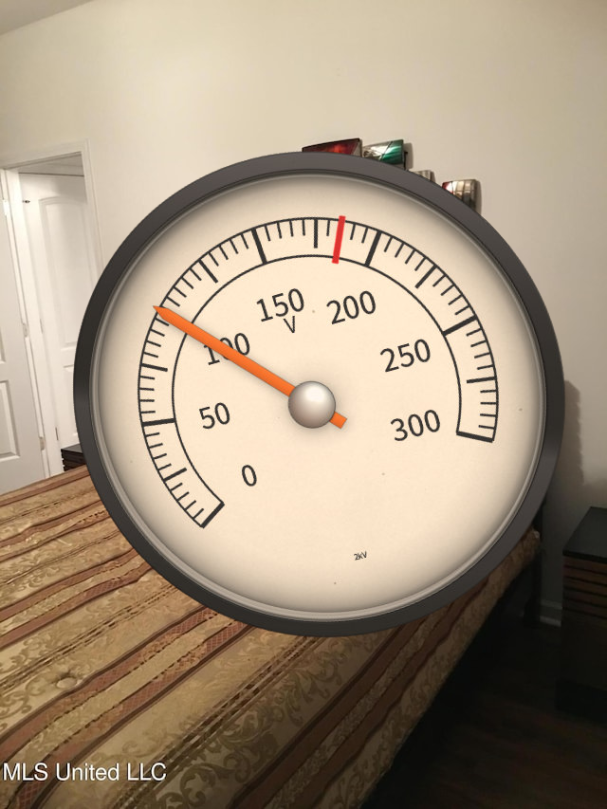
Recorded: 100,V
